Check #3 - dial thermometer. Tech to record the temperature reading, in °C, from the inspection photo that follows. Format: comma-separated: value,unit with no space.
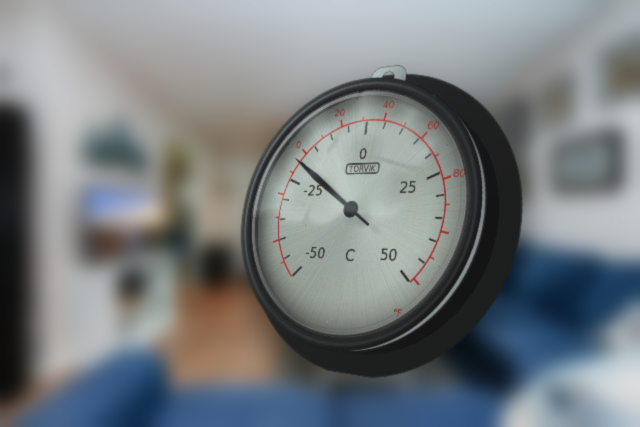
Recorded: -20,°C
